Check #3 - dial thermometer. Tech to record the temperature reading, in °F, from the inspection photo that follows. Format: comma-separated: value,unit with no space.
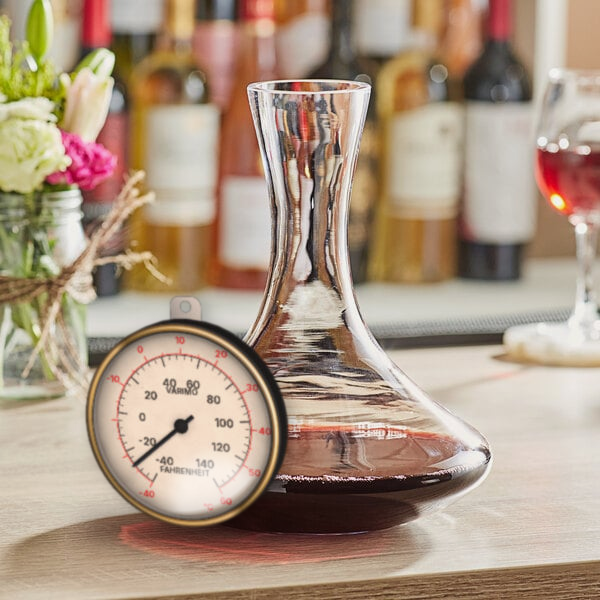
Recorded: -28,°F
